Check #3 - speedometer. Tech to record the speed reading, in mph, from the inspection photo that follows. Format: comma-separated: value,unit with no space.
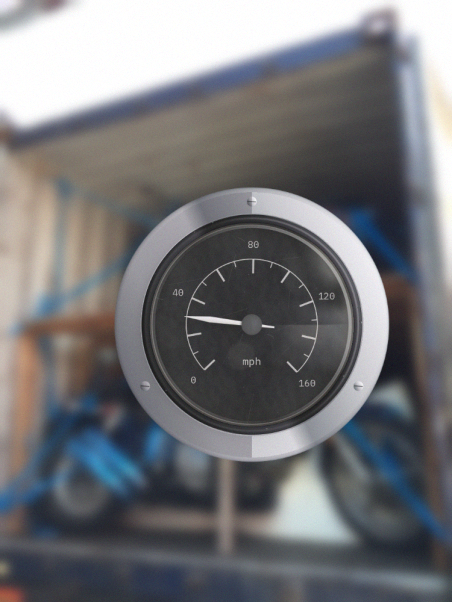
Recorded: 30,mph
